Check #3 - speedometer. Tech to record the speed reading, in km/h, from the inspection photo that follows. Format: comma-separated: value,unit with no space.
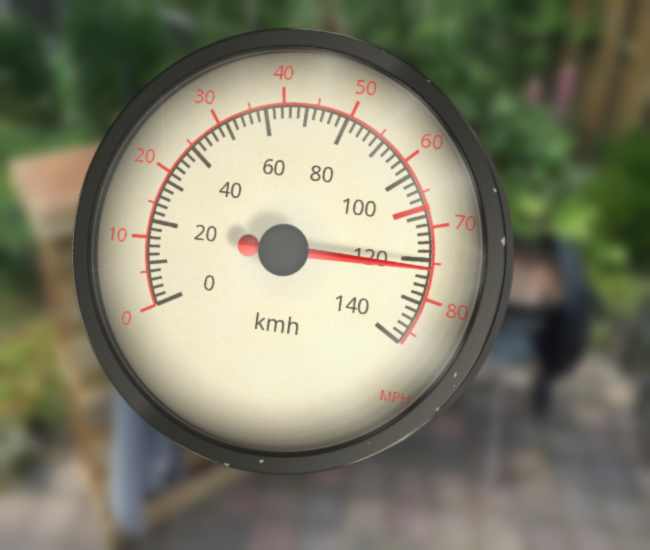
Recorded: 122,km/h
